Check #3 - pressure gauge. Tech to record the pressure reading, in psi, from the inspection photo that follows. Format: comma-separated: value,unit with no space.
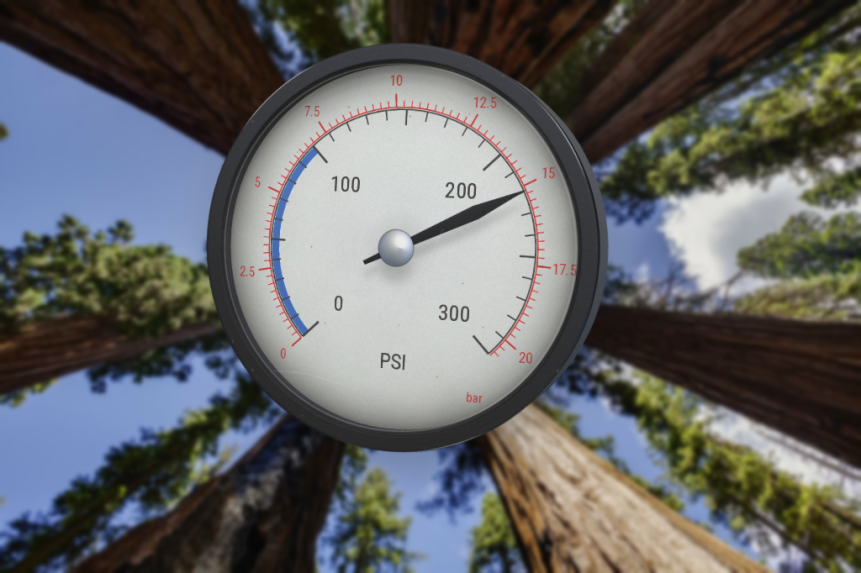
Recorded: 220,psi
